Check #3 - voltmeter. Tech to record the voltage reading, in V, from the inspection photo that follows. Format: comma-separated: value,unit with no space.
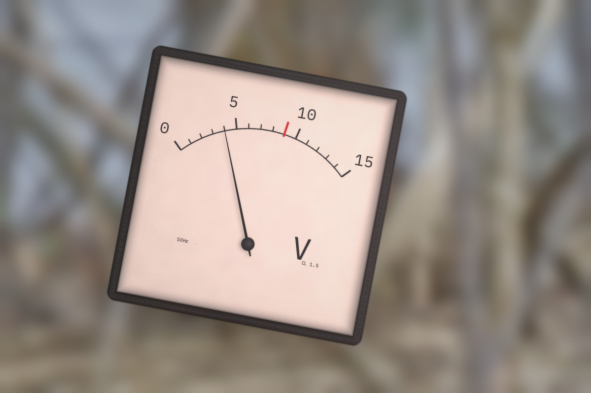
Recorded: 4,V
